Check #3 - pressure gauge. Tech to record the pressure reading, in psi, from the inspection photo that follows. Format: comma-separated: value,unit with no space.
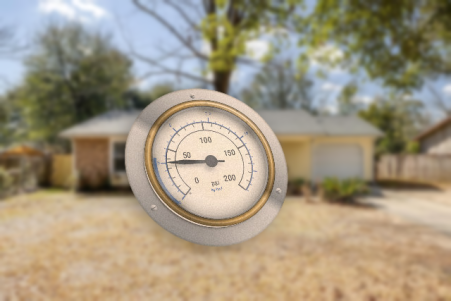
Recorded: 35,psi
